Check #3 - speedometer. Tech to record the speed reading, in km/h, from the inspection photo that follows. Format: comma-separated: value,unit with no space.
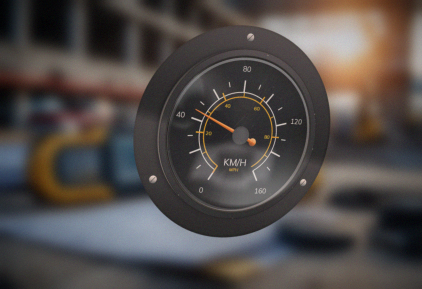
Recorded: 45,km/h
